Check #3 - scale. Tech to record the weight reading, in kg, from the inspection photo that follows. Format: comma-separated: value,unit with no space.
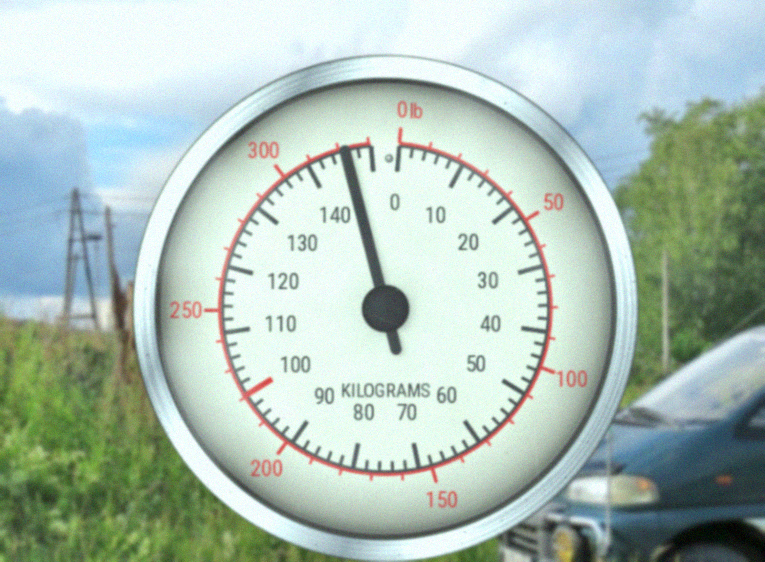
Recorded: 146,kg
